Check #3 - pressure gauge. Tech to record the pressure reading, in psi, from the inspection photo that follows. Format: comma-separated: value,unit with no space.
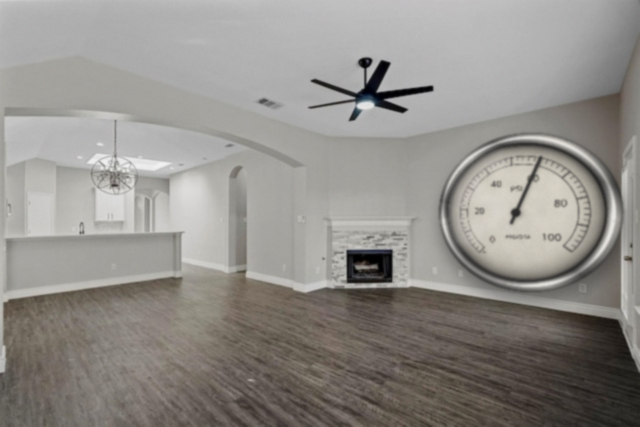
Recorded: 60,psi
